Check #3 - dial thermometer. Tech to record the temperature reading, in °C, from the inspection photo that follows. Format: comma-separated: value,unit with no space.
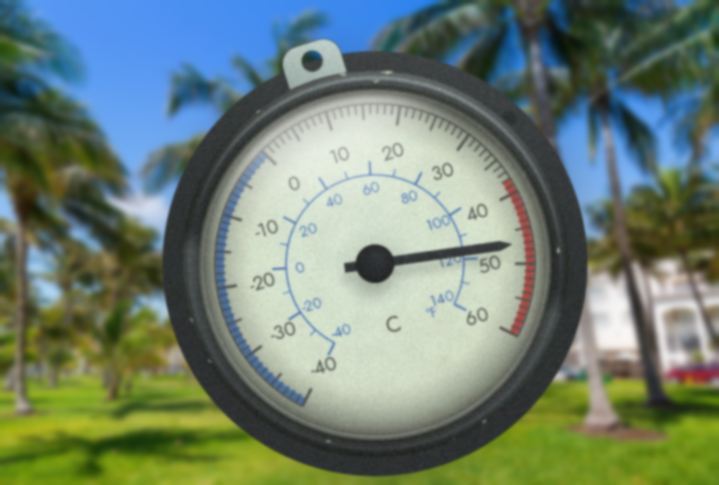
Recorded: 47,°C
